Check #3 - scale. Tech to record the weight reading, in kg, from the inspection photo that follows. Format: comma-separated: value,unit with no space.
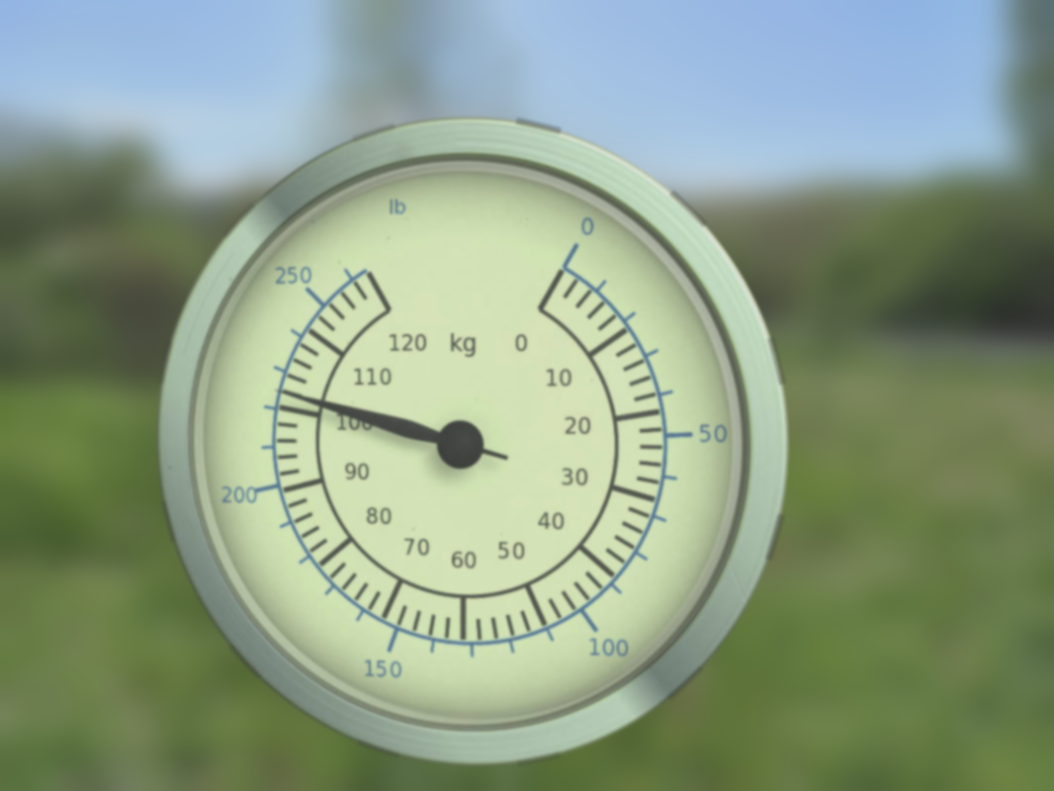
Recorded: 102,kg
